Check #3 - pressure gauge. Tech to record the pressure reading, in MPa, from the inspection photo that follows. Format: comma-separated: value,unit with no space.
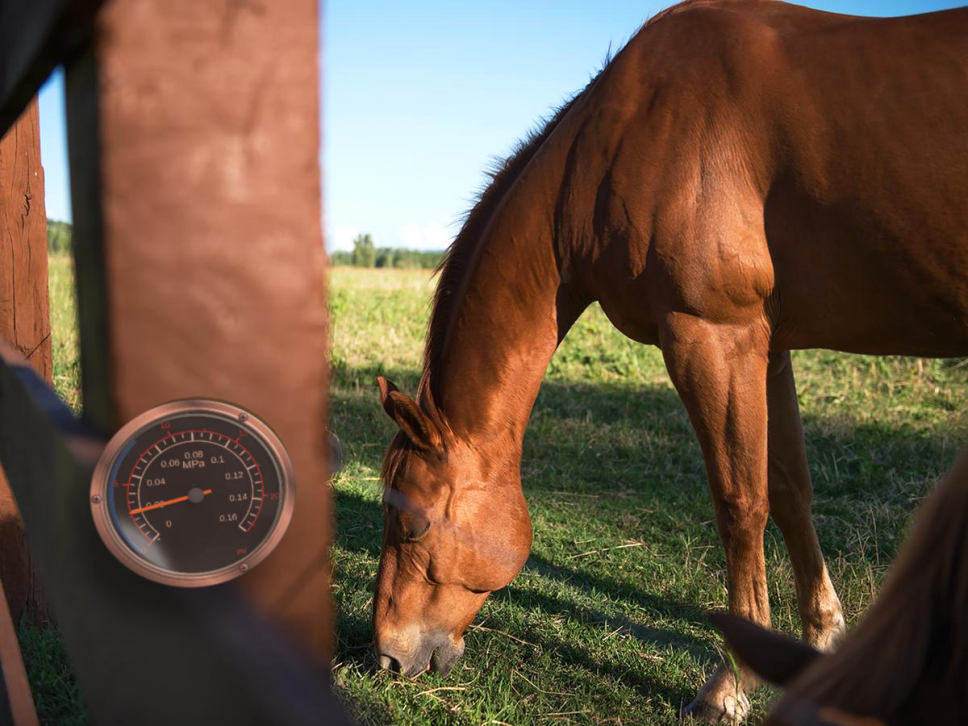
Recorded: 0.02,MPa
